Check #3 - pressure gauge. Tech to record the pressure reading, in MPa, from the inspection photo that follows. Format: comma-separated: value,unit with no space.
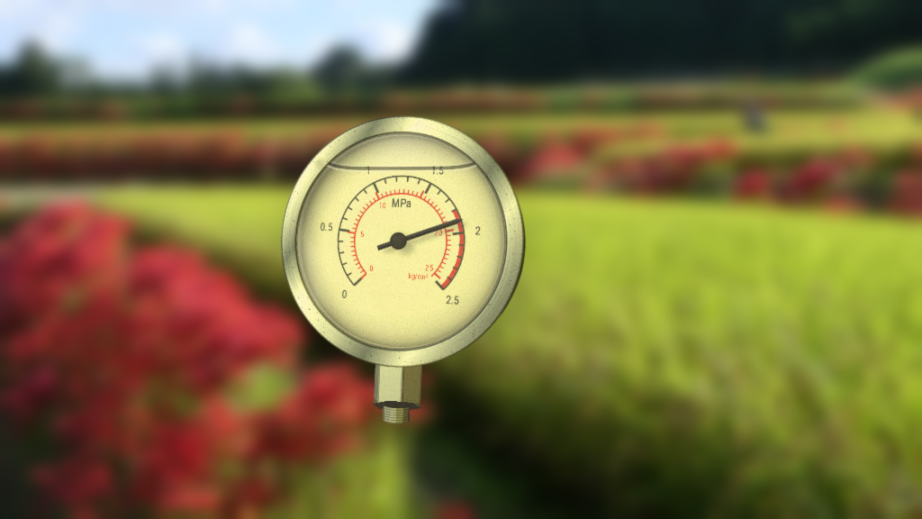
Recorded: 1.9,MPa
